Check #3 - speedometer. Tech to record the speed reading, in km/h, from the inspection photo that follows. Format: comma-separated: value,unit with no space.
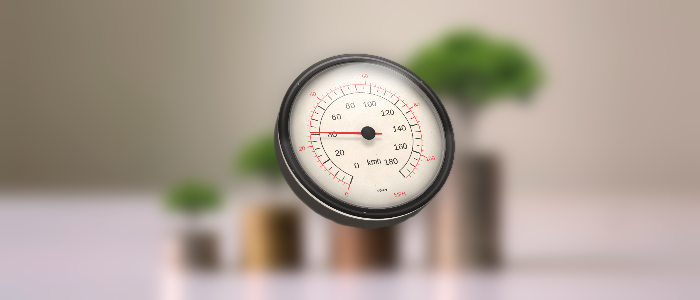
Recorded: 40,km/h
